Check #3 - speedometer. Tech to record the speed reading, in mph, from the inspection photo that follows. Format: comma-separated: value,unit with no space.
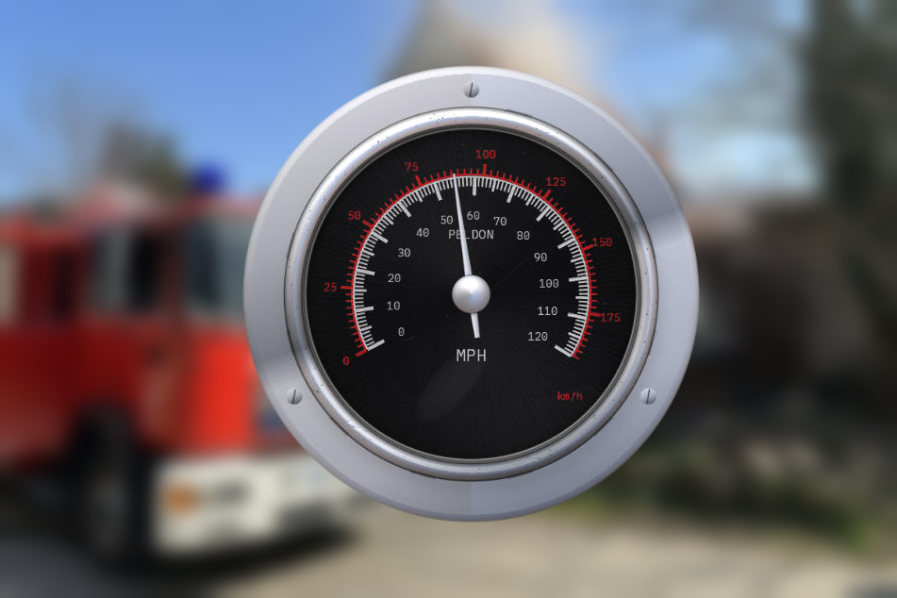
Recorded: 55,mph
